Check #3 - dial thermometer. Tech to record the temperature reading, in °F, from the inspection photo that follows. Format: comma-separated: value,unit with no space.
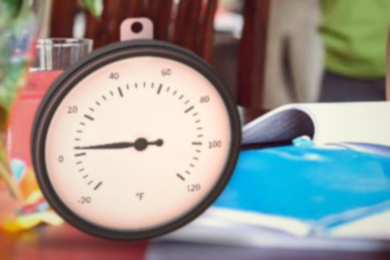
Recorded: 4,°F
